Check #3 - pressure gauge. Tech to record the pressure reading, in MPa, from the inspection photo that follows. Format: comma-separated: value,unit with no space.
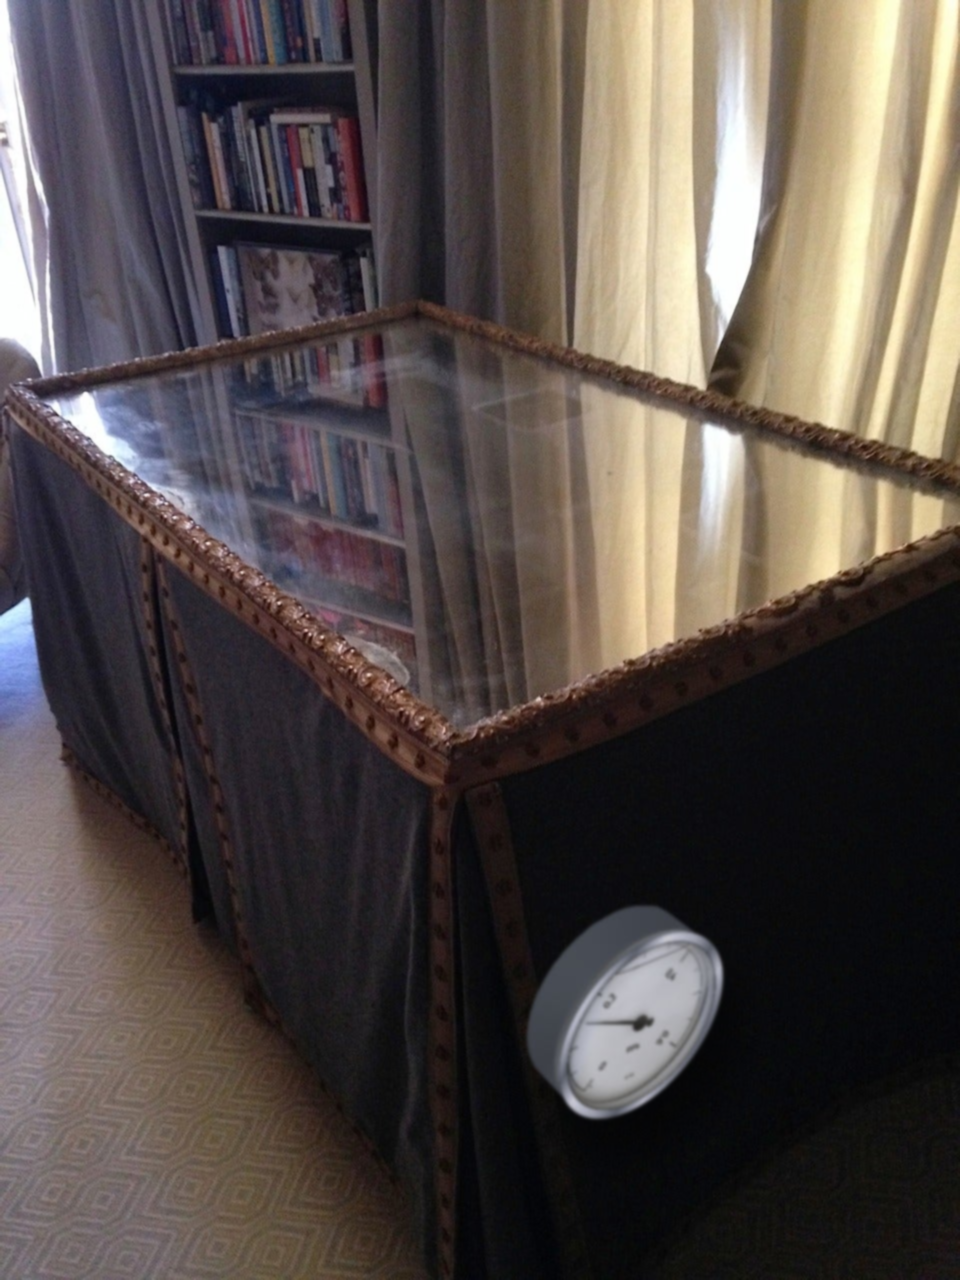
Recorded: 0.15,MPa
